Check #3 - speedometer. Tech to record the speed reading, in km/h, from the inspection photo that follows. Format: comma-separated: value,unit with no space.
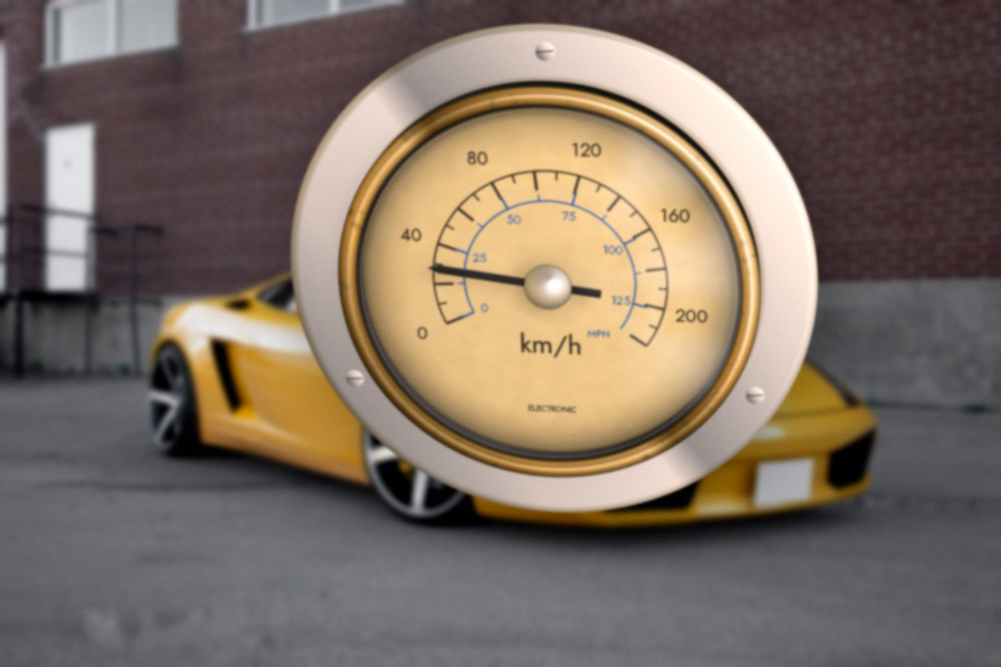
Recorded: 30,km/h
